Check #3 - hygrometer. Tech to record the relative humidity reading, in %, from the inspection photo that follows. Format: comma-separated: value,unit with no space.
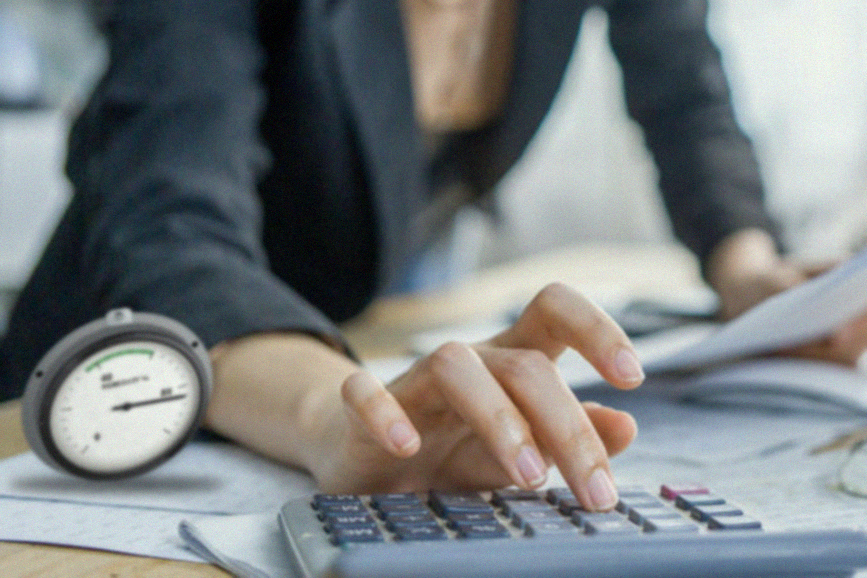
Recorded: 84,%
